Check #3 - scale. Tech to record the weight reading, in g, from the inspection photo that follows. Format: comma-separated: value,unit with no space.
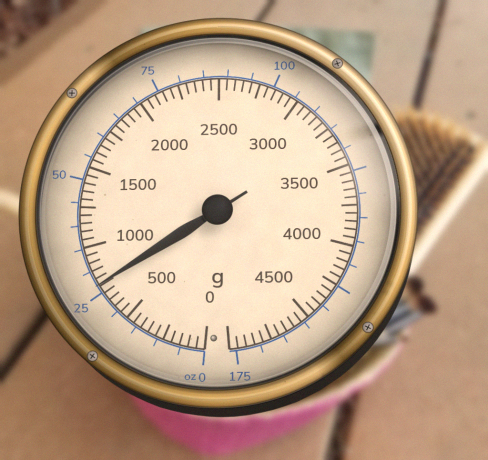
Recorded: 750,g
